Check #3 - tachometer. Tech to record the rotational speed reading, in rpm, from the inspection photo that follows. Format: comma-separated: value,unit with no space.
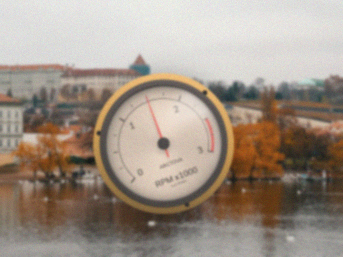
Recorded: 1500,rpm
